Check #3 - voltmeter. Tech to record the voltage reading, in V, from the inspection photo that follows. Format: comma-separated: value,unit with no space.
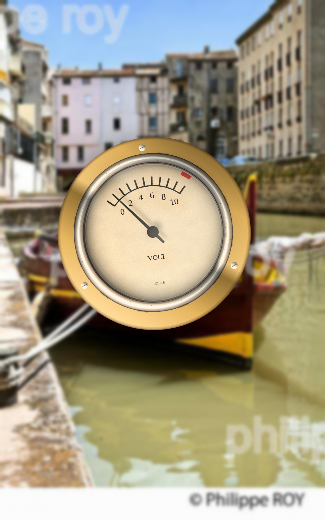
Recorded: 1,V
